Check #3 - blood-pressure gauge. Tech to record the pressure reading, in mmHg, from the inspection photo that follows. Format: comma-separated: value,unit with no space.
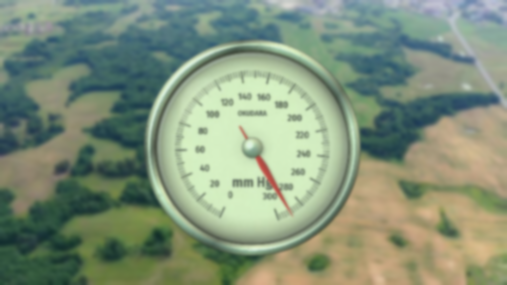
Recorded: 290,mmHg
